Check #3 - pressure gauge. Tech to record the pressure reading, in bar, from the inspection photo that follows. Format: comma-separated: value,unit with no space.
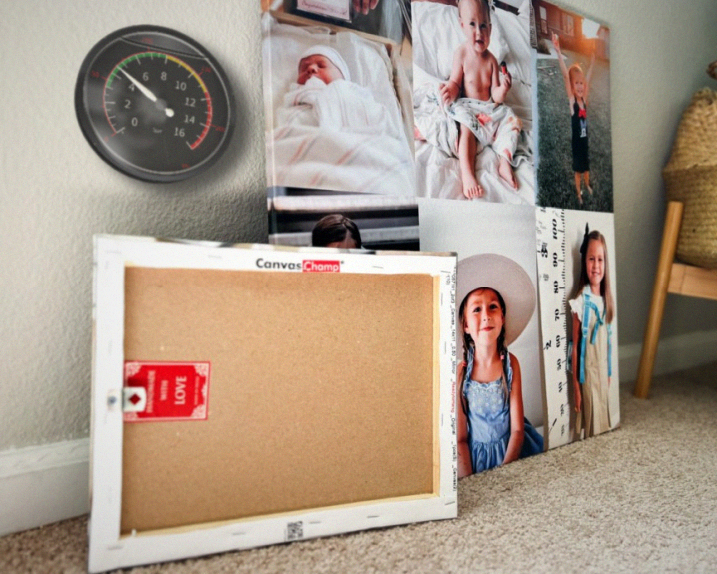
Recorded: 4.5,bar
